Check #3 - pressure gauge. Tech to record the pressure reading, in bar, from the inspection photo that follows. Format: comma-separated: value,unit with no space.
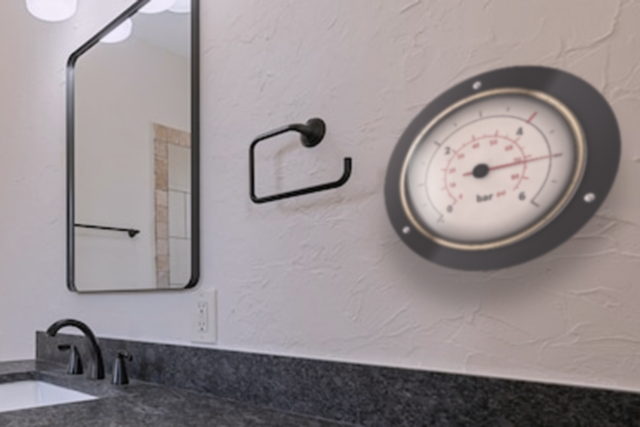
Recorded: 5,bar
